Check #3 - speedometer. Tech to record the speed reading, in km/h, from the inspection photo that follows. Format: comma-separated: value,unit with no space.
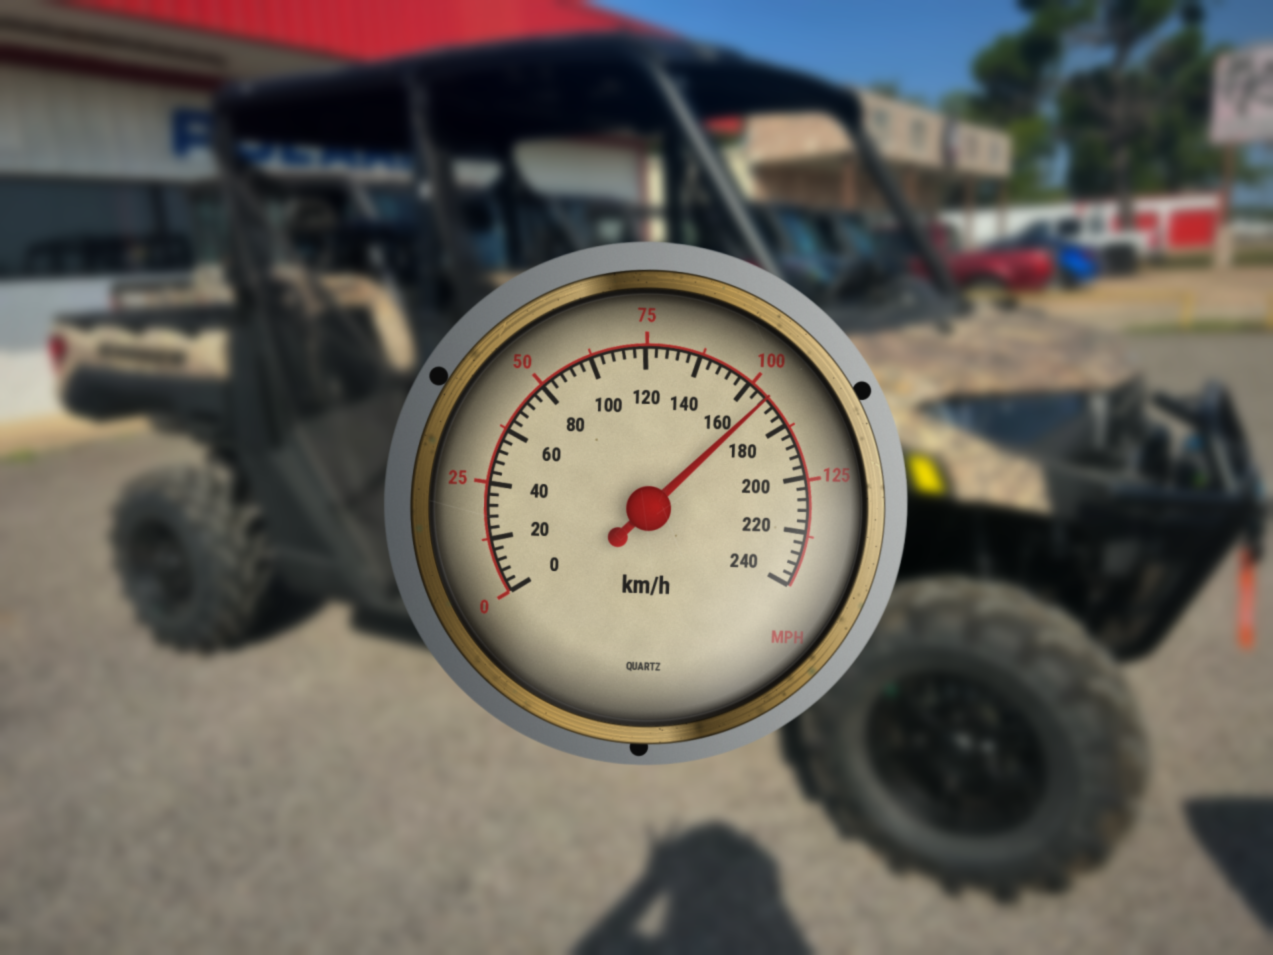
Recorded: 168,km/h
